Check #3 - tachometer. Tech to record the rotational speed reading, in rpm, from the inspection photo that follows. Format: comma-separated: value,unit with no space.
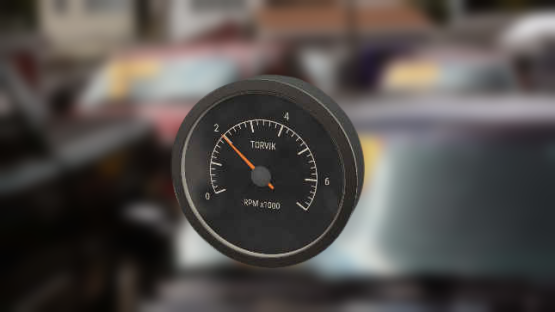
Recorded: 2000,rpm
